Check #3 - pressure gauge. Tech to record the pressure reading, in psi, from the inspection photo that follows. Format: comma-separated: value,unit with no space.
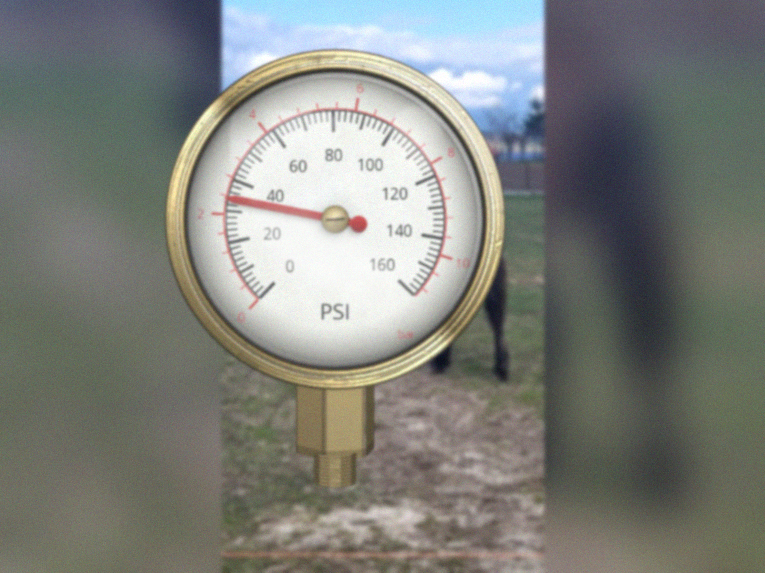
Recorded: 34,psi
